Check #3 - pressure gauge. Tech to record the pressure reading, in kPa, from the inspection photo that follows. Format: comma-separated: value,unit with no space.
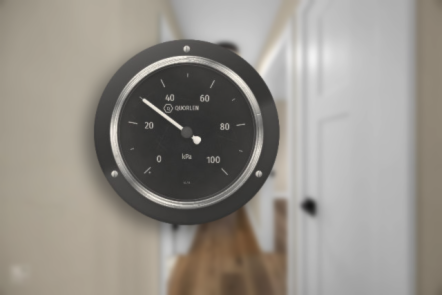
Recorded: 30,kPa
